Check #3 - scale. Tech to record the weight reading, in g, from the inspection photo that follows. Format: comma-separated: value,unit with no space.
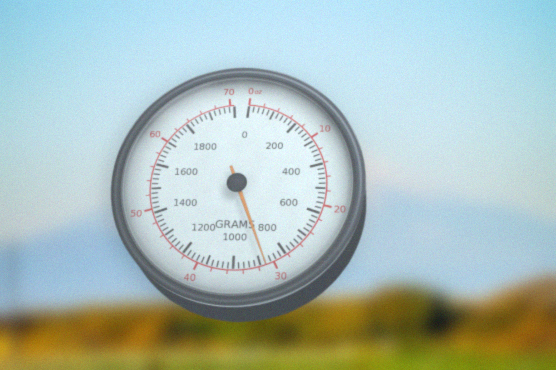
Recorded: 880,g
